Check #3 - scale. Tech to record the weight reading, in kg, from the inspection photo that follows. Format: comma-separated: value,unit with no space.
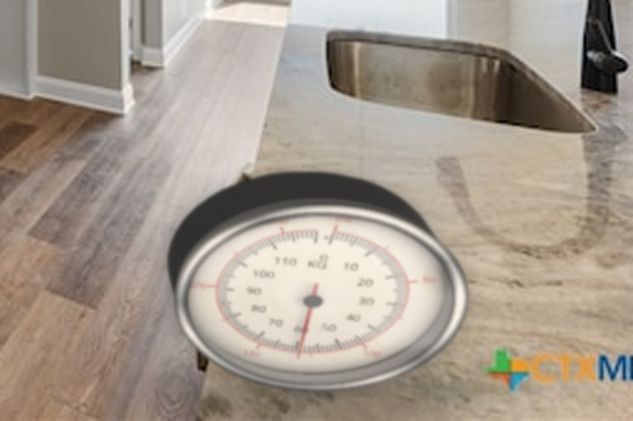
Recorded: 60,kg
